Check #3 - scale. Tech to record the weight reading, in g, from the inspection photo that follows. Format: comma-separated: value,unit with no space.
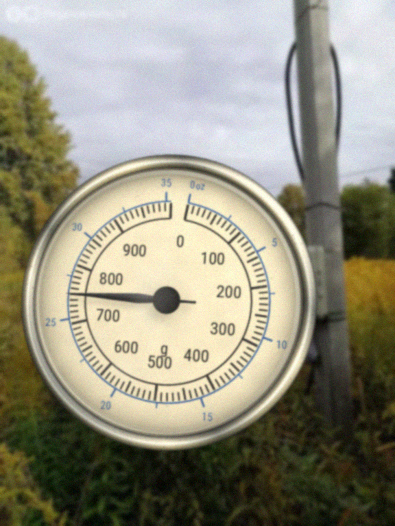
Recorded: 750,g
